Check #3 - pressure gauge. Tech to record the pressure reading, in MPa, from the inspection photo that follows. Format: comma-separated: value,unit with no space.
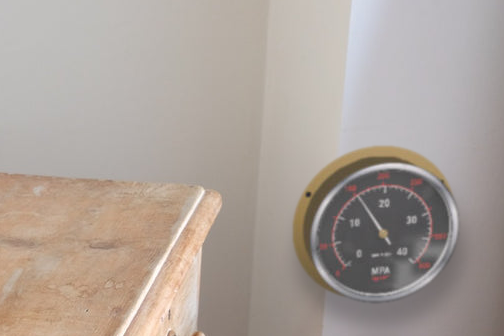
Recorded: 15,MPa
